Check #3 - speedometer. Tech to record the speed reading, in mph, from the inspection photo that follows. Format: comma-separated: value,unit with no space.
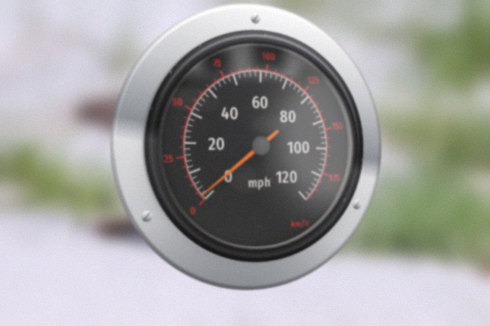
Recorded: 2,mph
